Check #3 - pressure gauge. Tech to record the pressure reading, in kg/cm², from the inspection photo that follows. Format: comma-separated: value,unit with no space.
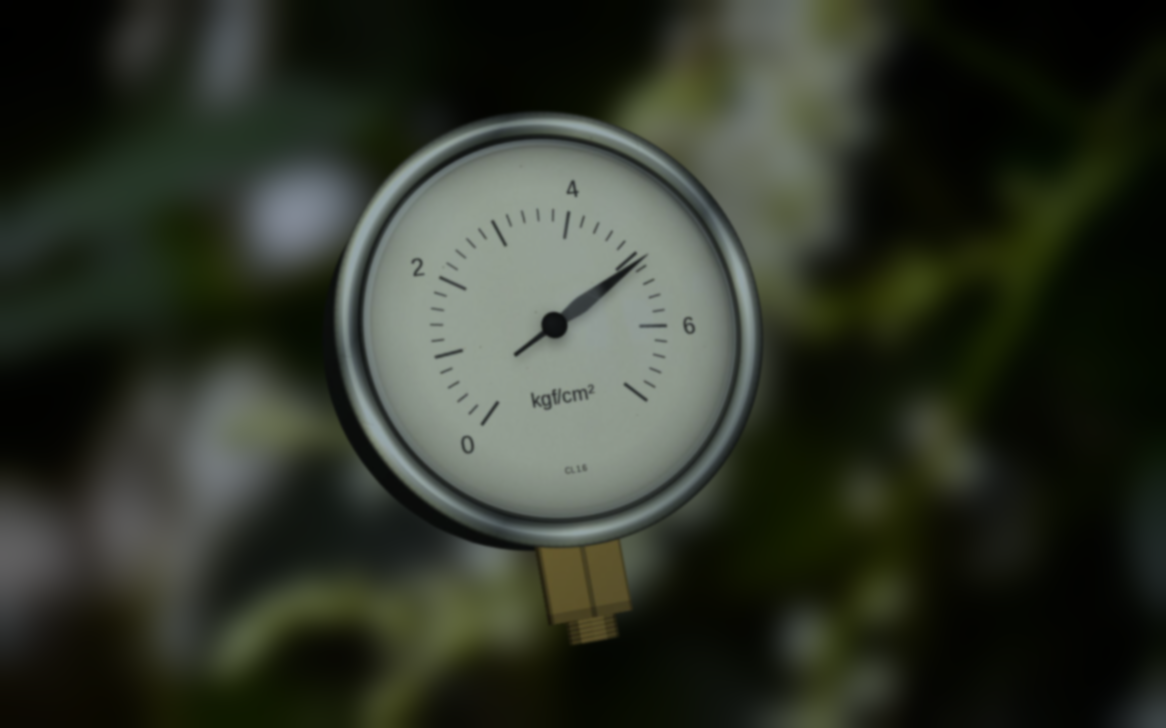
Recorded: 5.1,kg/cm²
